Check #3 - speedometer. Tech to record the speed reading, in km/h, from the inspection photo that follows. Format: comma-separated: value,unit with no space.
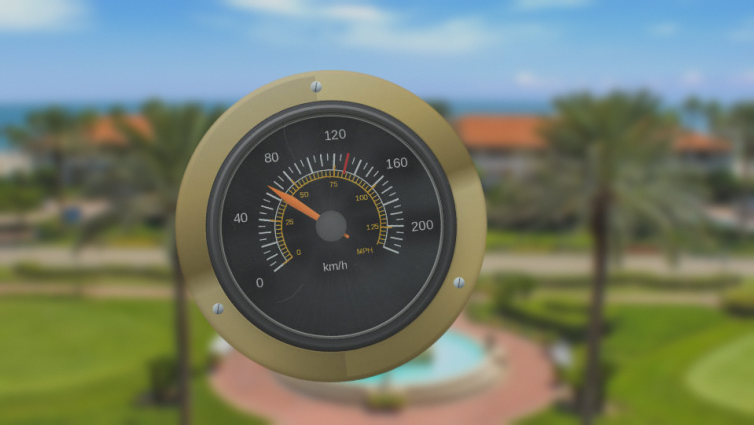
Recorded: 65,km/h
